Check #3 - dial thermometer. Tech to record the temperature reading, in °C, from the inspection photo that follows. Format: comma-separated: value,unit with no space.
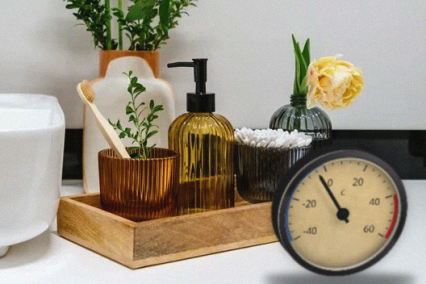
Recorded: -4,°C
